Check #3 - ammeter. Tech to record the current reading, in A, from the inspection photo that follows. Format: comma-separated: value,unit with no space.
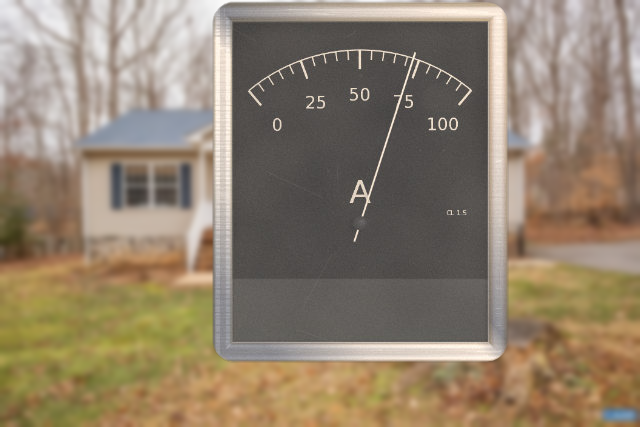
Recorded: 72.5,A
